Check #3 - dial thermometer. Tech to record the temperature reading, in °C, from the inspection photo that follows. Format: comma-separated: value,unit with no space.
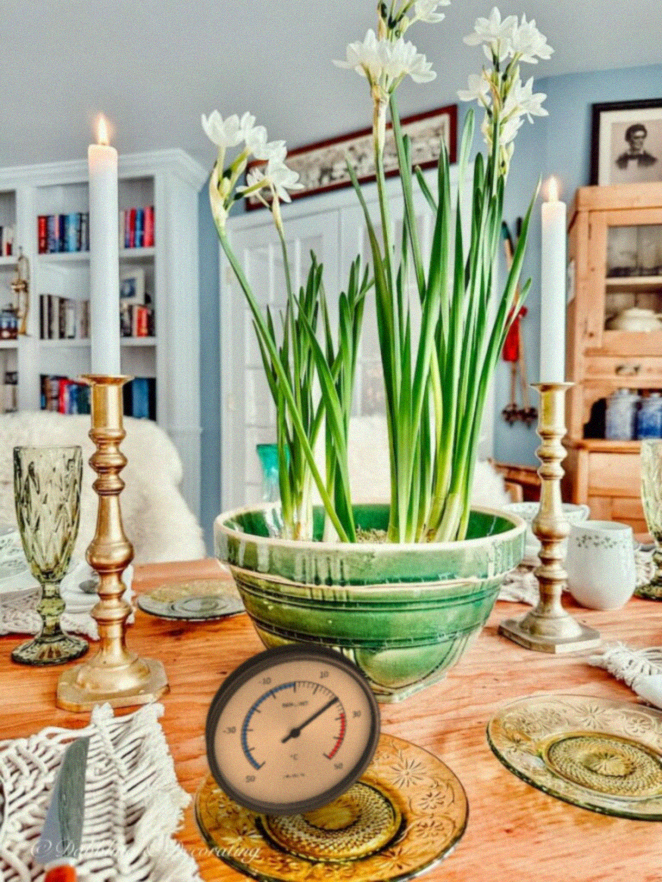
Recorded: 20,°C
